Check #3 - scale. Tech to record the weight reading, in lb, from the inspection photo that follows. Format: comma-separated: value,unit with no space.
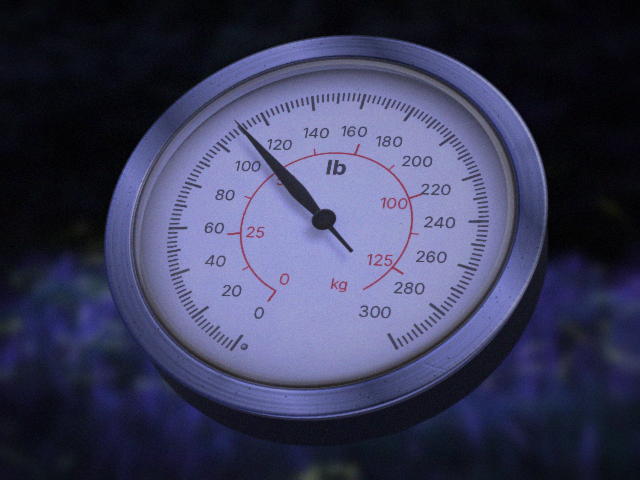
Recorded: 110,lb
